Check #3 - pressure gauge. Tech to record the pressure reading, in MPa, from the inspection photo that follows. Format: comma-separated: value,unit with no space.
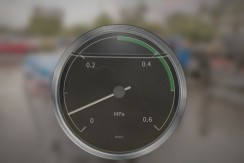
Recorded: 0.05,MPa
